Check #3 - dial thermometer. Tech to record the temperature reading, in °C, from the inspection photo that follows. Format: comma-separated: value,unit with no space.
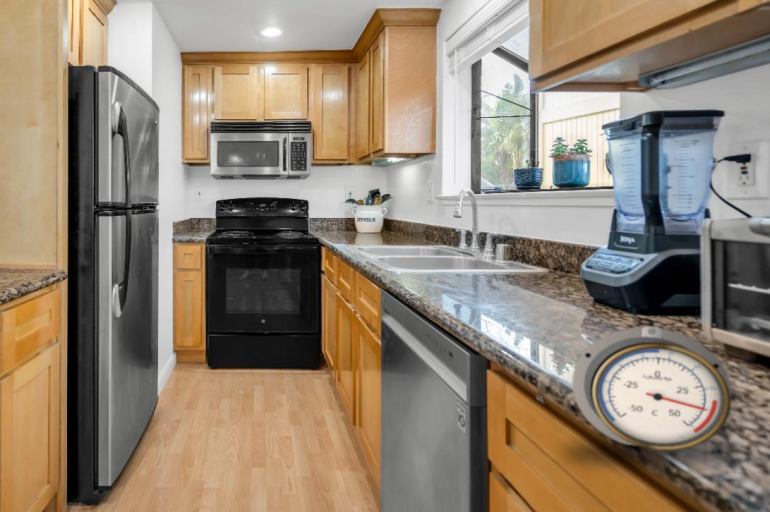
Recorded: 37.5,°C
